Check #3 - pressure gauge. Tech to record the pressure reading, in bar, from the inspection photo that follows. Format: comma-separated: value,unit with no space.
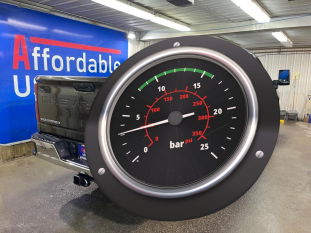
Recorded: 3,bar
